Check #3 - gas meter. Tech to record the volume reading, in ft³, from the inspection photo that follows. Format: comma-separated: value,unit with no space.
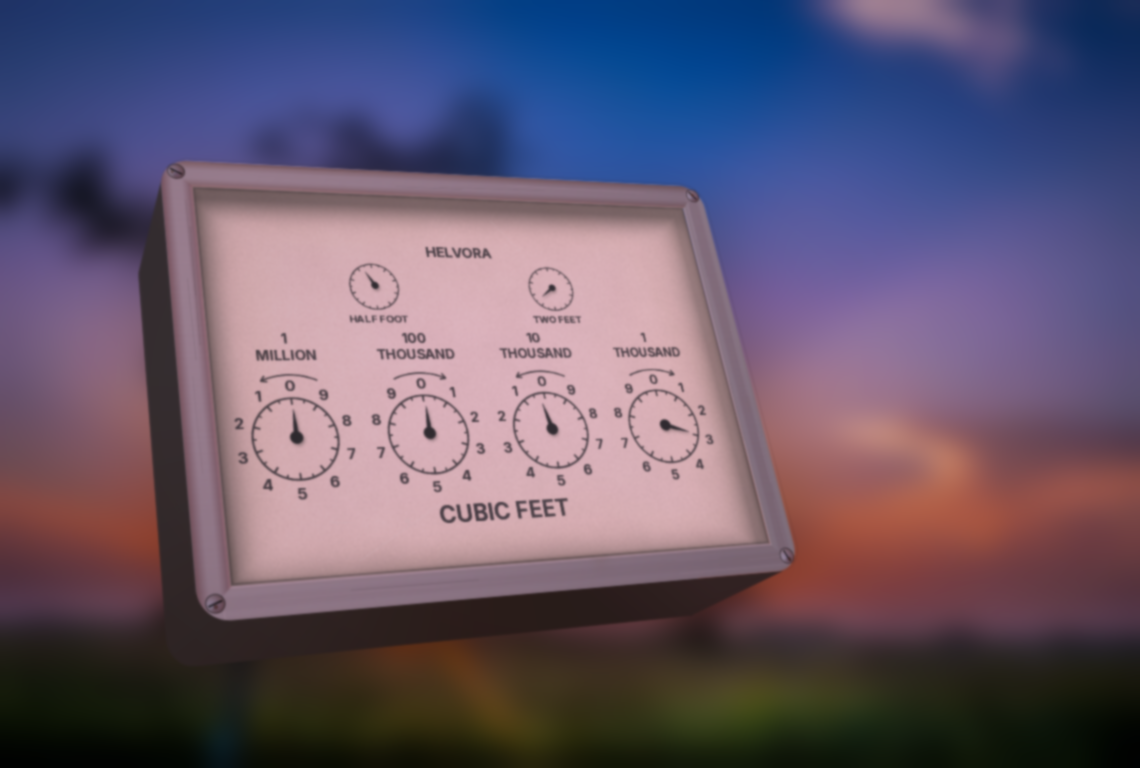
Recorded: 300,ft³
